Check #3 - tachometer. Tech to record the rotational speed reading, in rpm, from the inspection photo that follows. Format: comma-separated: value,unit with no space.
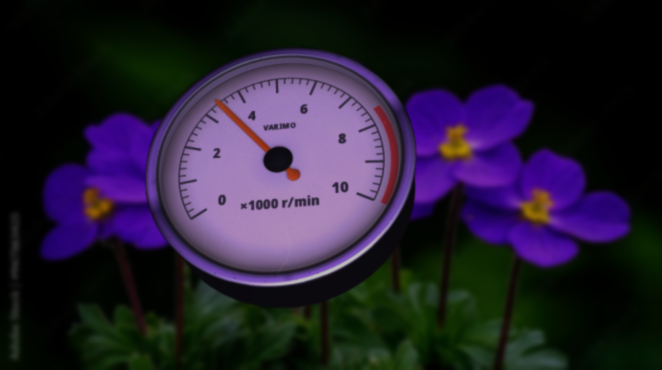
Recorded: 3400,rpm
